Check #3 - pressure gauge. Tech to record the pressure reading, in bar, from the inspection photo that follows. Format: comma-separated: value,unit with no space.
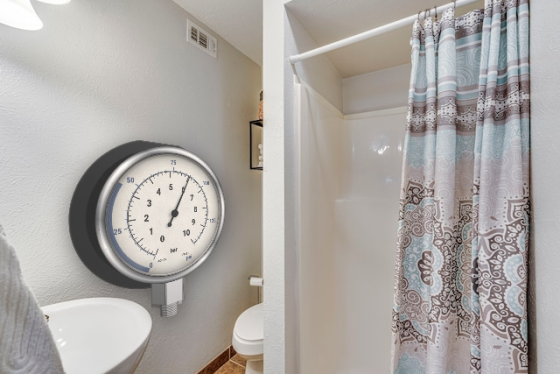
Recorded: 6,bar
